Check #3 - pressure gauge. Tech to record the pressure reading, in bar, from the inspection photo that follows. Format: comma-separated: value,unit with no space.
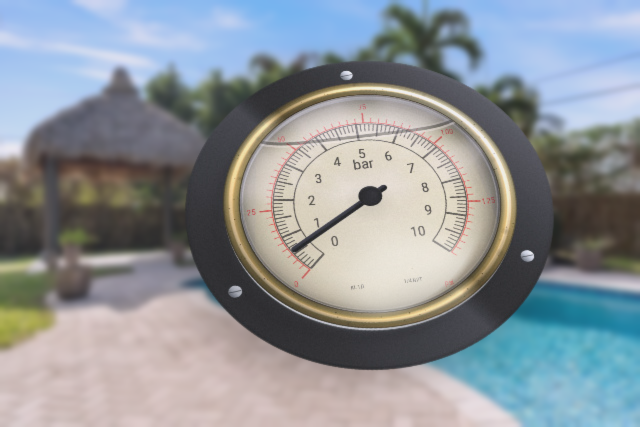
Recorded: 0.5,bar
